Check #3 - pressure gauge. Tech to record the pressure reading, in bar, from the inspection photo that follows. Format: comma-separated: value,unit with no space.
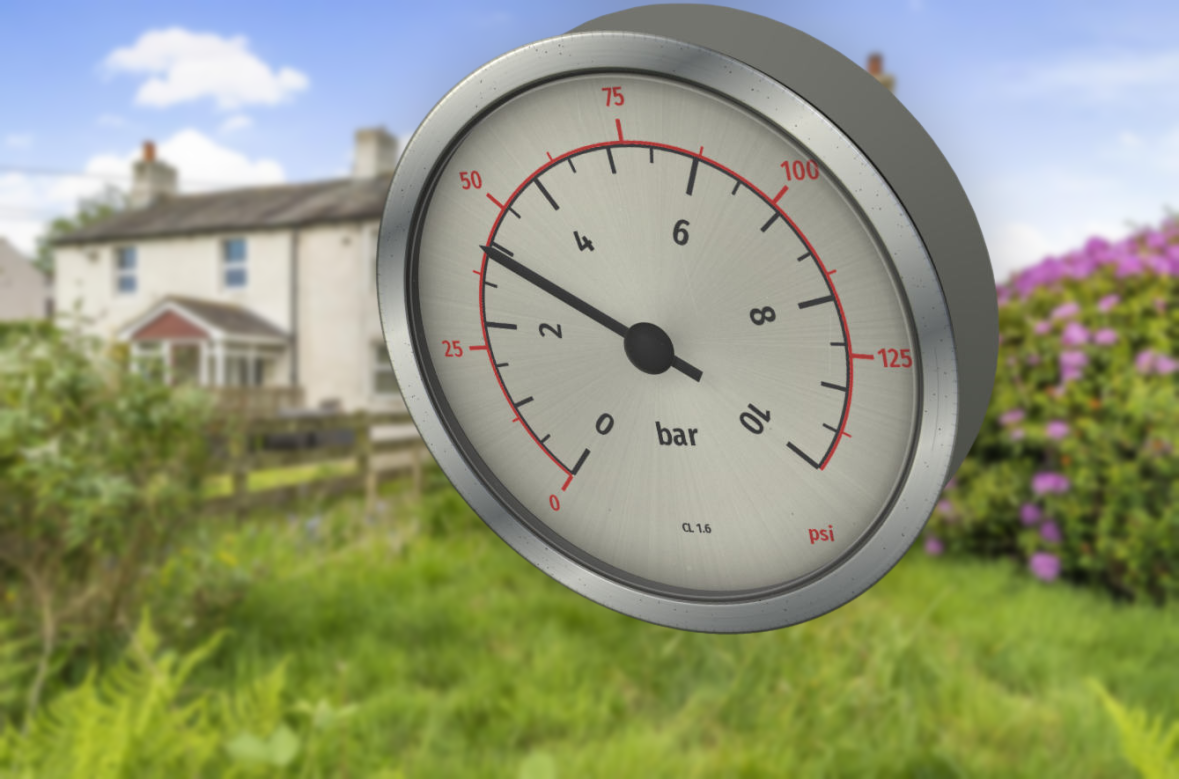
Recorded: 3,bar
